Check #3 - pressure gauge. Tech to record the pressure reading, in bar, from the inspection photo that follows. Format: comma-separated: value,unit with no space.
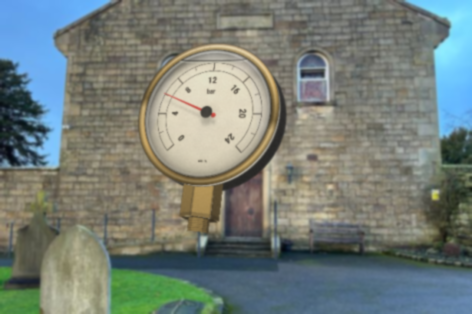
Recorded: 6,bar
